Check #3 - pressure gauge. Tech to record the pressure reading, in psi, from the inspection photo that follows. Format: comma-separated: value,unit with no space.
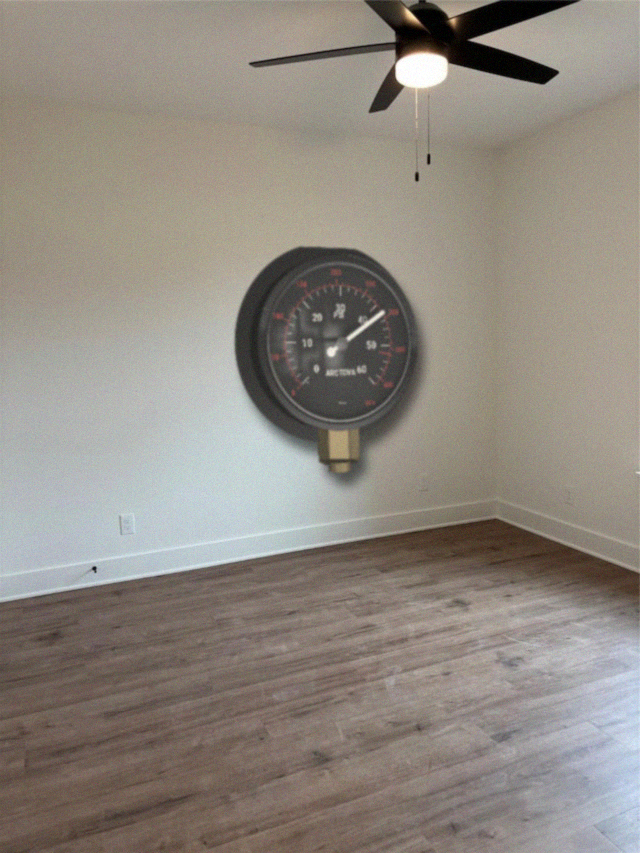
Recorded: 42,psi
